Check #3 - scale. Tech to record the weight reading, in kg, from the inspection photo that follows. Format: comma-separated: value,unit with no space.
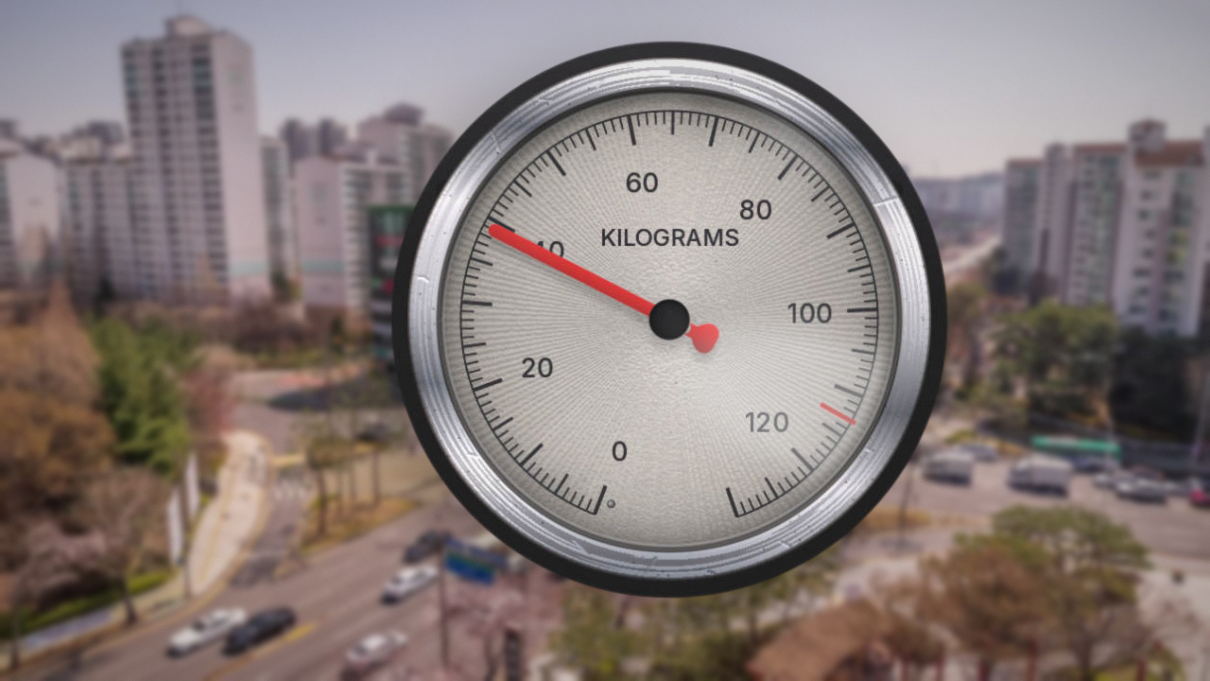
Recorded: 39,kg
